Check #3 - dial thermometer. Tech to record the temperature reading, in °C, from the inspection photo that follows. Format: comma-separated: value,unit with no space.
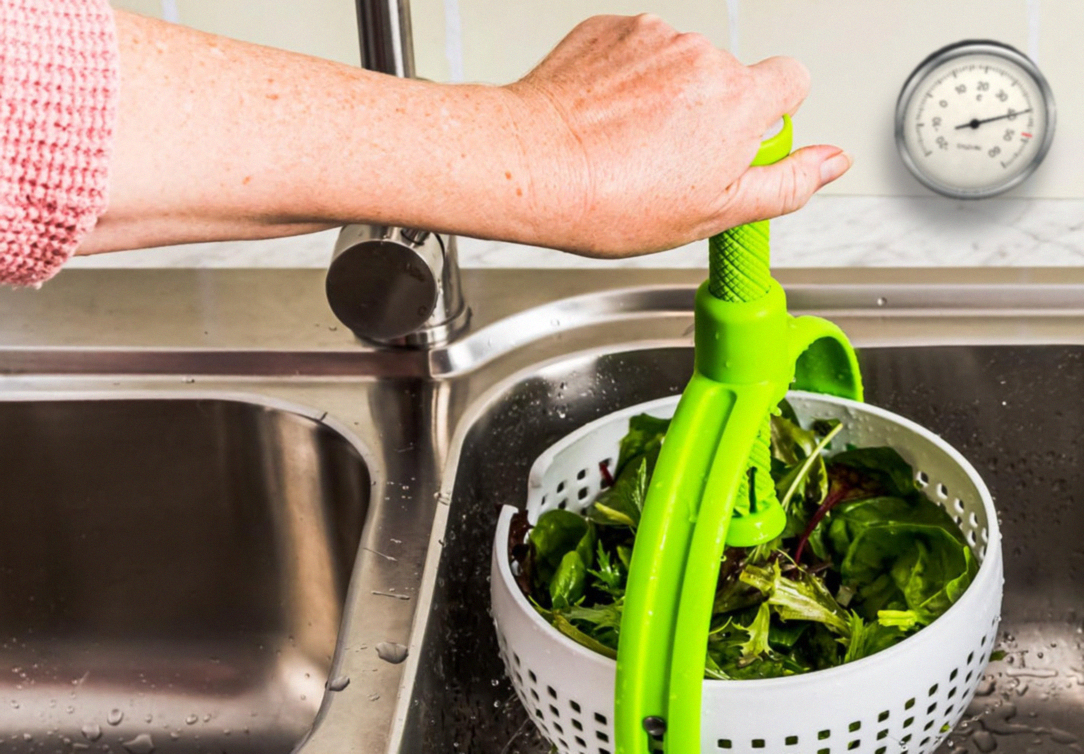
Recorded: 40,°C
